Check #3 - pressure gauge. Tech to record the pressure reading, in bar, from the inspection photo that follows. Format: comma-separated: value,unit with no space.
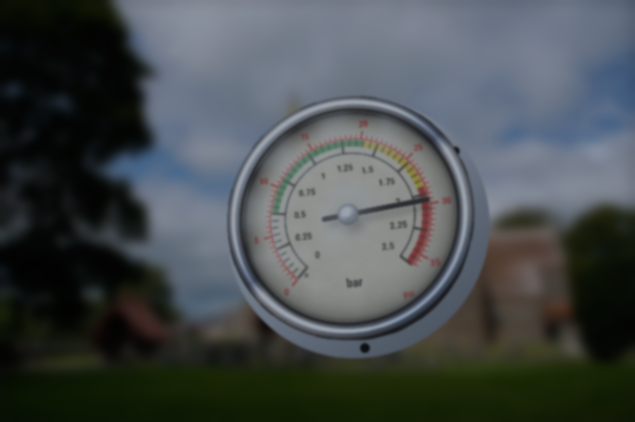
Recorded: 2.05,bar
